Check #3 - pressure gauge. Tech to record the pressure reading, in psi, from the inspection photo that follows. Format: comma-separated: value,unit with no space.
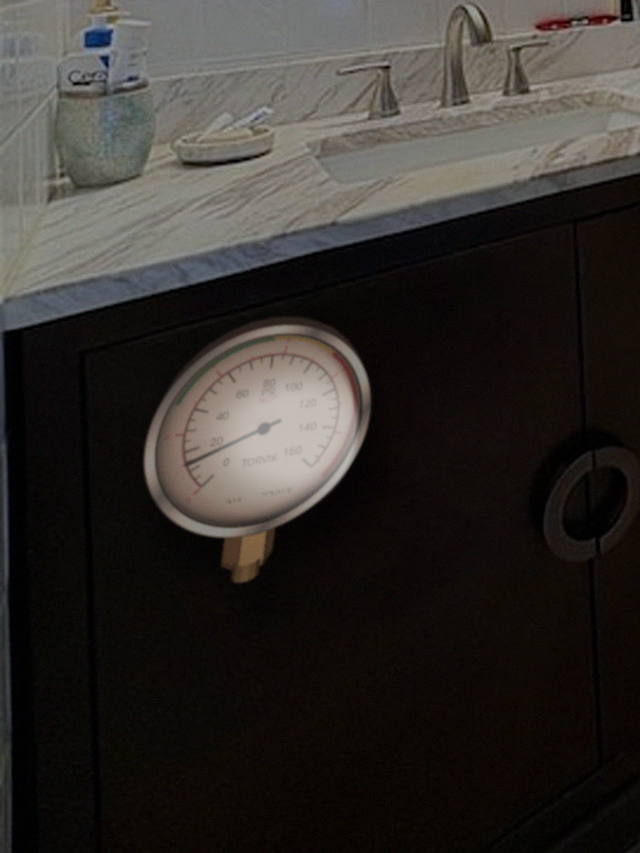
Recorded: 15,psi
